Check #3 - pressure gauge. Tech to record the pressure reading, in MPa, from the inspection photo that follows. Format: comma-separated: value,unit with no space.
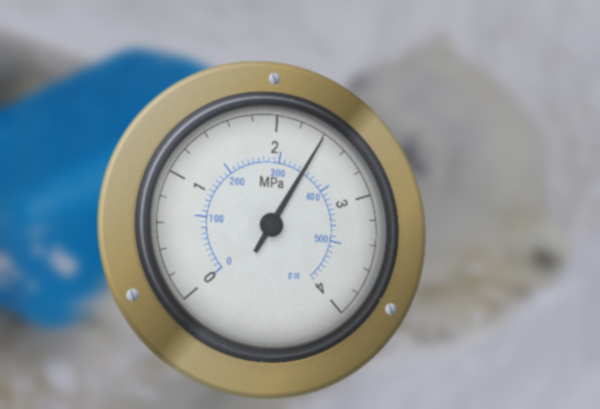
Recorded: 2.4,MPa
